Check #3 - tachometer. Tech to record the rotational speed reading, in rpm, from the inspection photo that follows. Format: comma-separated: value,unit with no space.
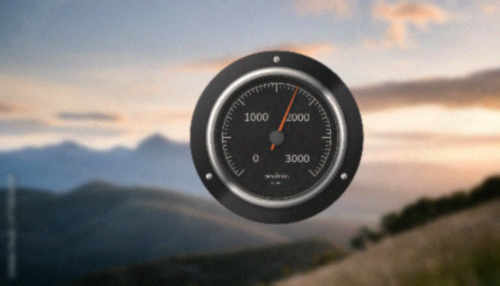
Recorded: 1750,rpm
